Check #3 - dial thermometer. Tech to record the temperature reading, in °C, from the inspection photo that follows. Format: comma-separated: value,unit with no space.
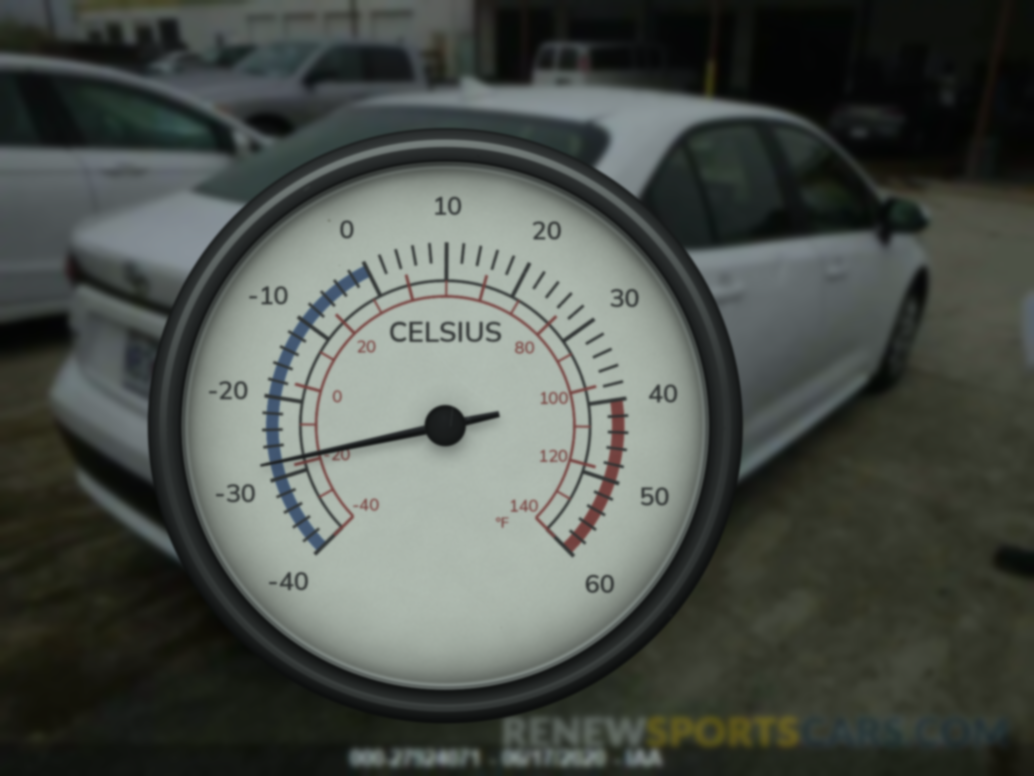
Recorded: -28,°C
